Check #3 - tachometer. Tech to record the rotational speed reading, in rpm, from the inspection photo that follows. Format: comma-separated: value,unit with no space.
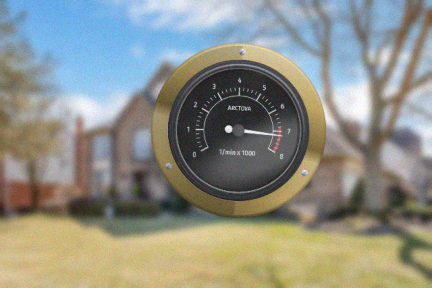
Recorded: 7200,rpm
